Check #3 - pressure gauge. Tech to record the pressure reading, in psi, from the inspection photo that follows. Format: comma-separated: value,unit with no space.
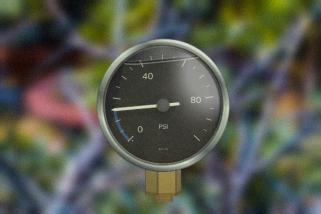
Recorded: 15,psi
